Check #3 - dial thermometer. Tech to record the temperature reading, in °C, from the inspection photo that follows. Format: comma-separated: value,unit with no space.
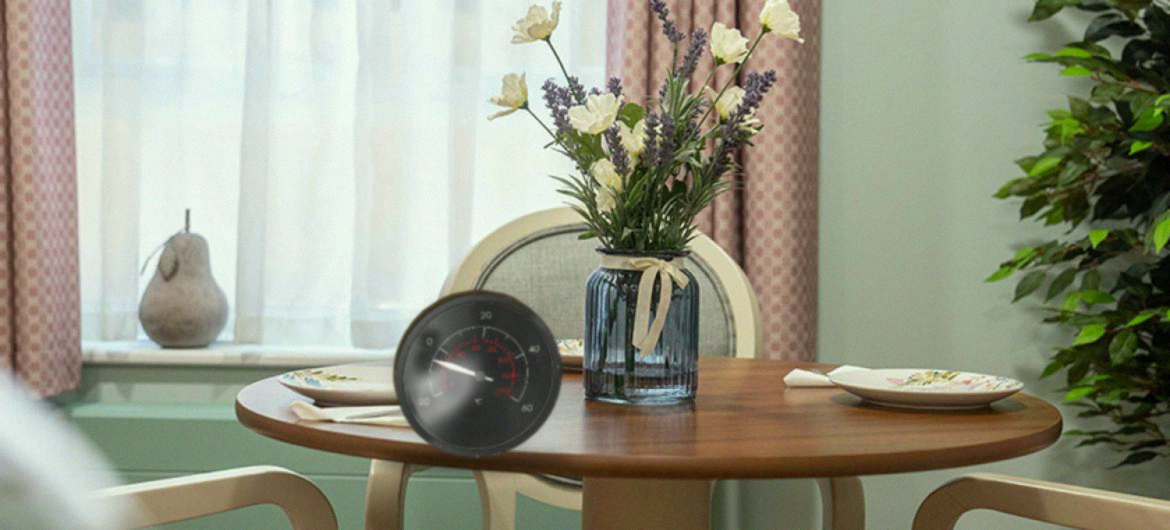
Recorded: -5,°C
